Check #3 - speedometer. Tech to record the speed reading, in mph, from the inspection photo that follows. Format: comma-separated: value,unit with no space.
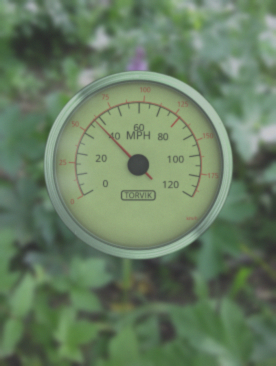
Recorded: 37.5,mph
